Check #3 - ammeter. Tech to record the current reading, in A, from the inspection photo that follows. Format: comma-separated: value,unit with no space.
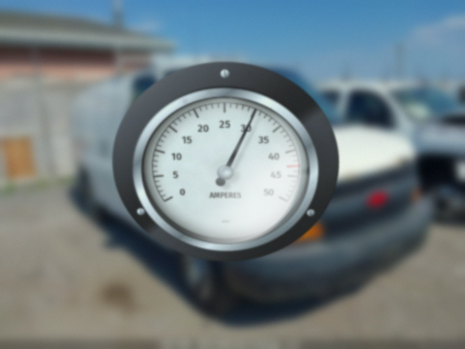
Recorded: 30,A
